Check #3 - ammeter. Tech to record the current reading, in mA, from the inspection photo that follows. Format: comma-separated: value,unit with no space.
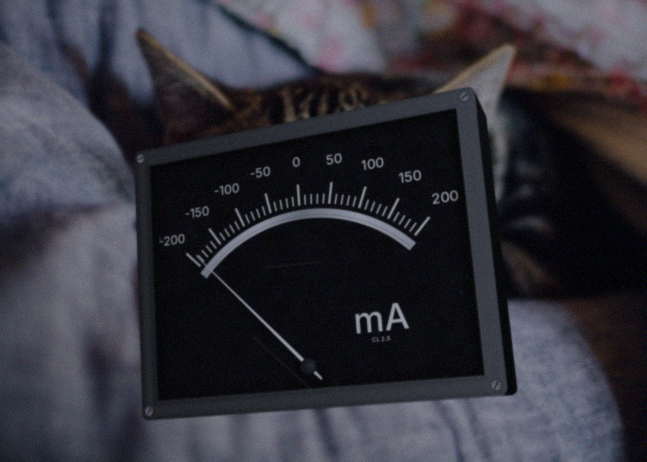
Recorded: -190,mA
